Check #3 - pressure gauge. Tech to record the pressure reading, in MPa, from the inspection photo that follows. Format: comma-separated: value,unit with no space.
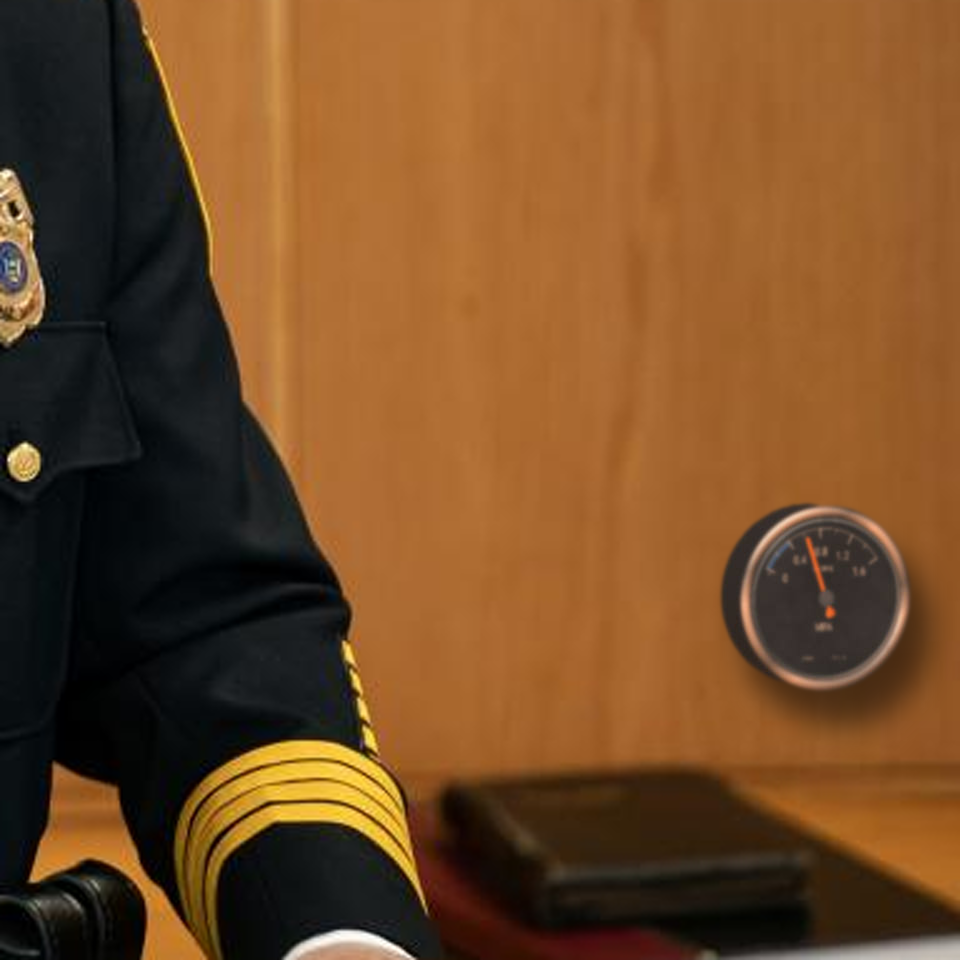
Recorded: 0.6,MPa
